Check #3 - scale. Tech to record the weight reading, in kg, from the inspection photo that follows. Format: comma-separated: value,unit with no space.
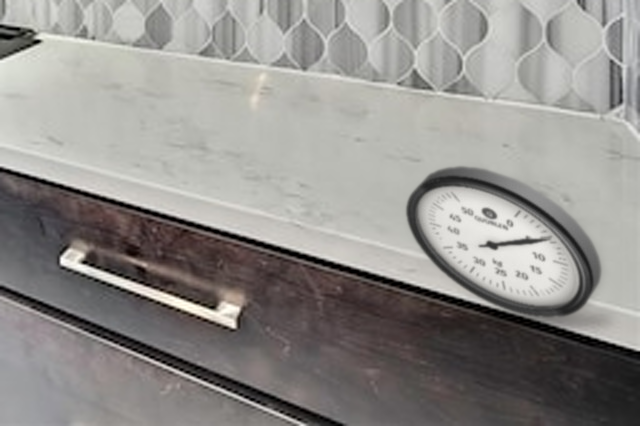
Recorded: 5,kg
